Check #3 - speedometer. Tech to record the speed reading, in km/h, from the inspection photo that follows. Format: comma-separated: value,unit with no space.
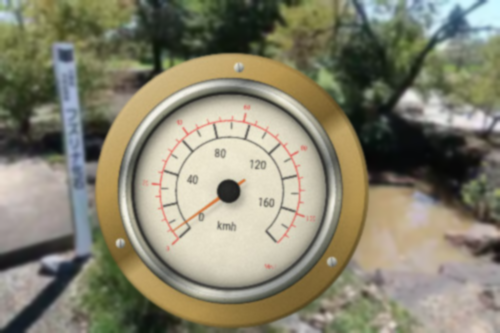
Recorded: 5,km/h
